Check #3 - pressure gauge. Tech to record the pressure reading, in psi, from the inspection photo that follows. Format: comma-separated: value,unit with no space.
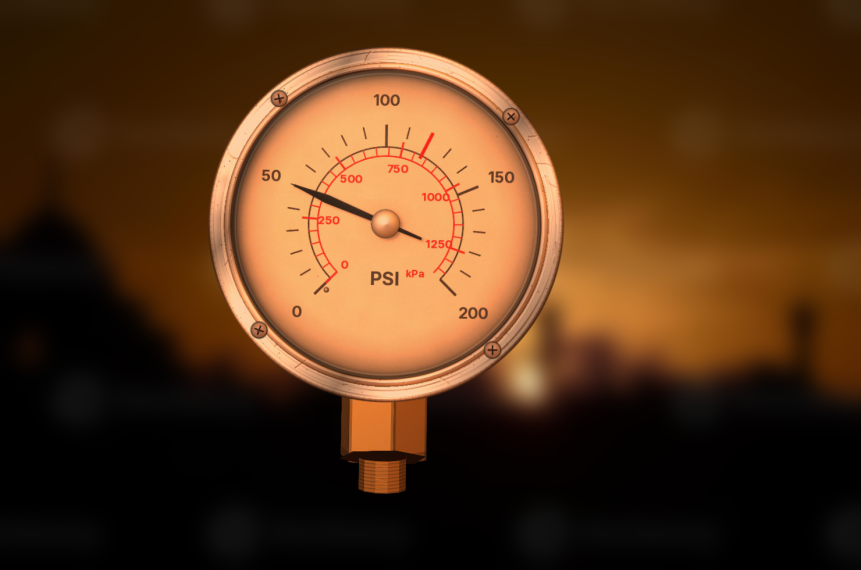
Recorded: 50,psi
